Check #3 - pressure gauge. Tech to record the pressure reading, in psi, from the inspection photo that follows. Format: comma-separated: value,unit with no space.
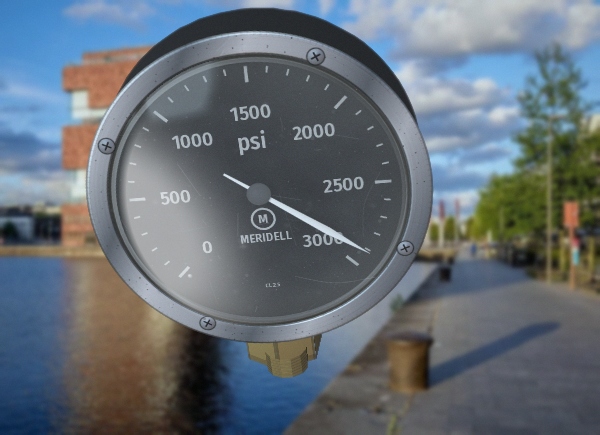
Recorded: 2900,psi
